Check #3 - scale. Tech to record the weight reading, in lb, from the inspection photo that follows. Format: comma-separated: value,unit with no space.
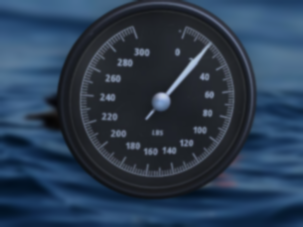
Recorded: 20,lb
